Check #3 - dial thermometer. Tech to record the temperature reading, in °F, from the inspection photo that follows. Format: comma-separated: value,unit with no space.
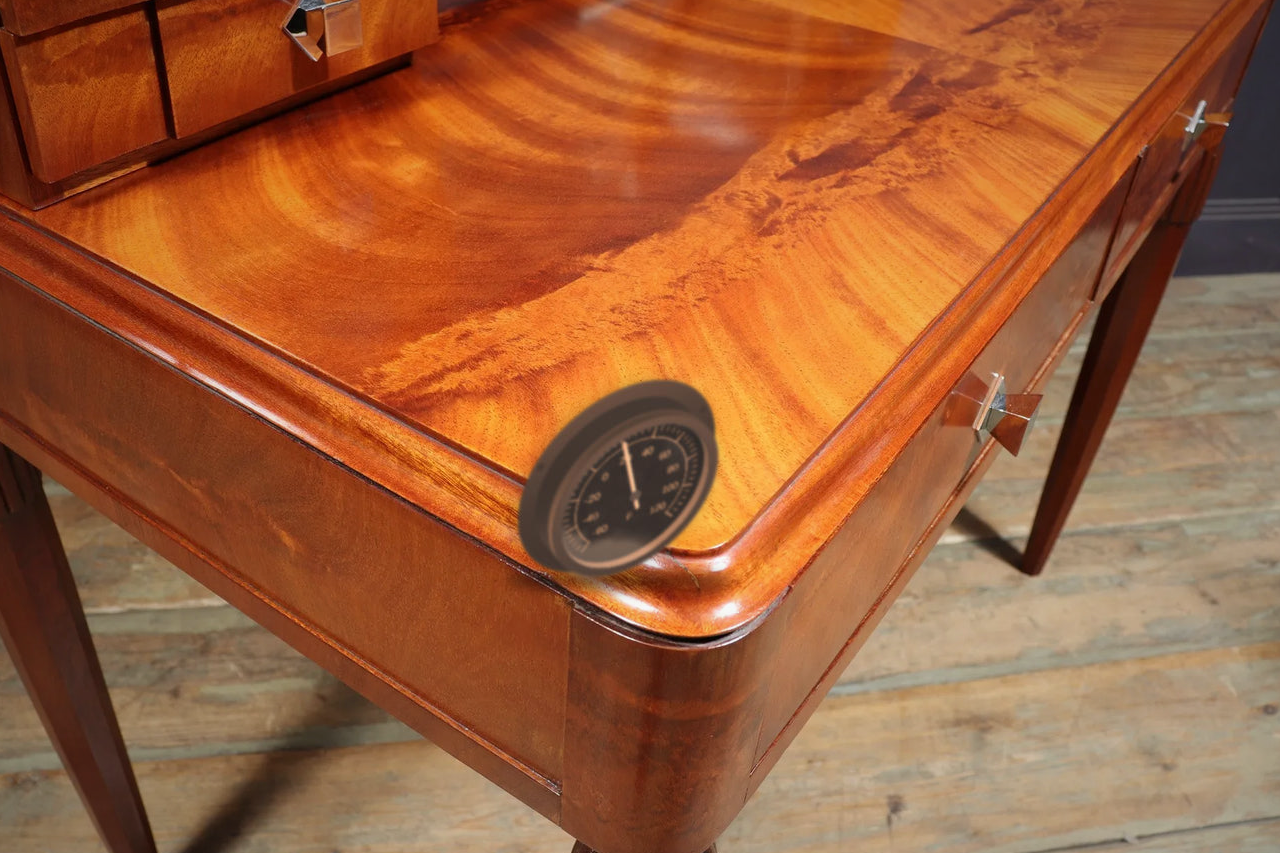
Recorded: 20,°F
